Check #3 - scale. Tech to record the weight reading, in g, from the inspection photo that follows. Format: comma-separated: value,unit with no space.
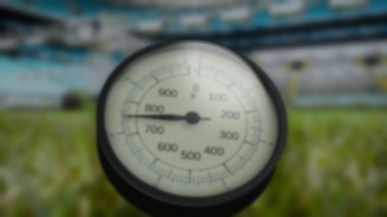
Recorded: 750,g
